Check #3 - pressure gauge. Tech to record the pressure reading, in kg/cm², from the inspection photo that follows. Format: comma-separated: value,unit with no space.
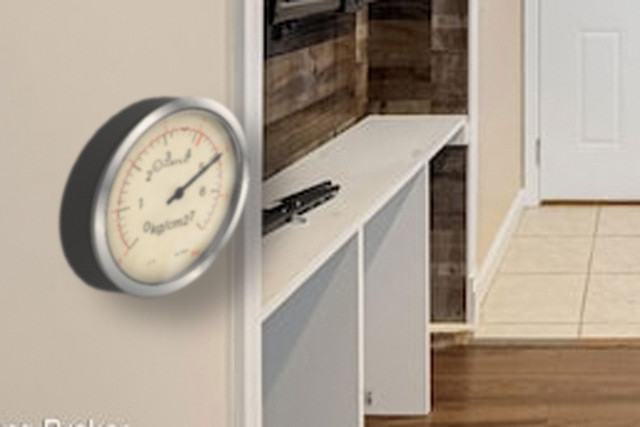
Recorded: 5,kg/cm²
